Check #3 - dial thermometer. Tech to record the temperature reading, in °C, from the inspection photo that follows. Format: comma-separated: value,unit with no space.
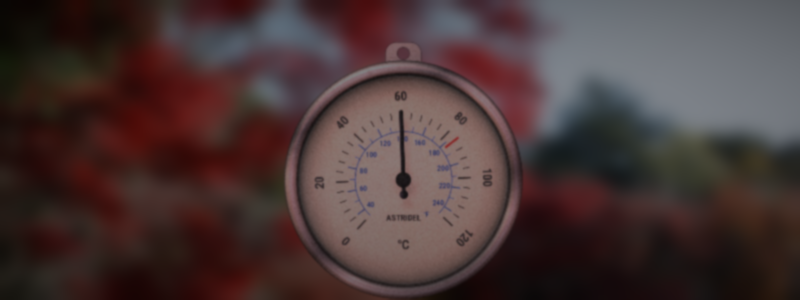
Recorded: 60,°C
